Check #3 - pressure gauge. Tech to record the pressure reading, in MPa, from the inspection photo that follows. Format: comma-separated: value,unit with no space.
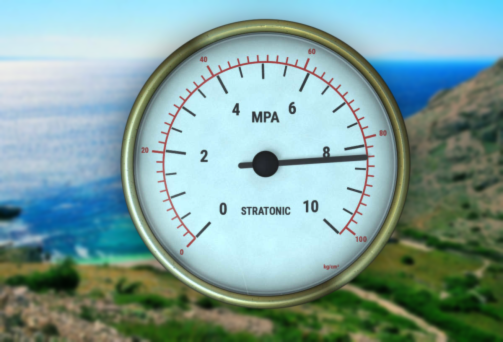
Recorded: 8.25,MPa
